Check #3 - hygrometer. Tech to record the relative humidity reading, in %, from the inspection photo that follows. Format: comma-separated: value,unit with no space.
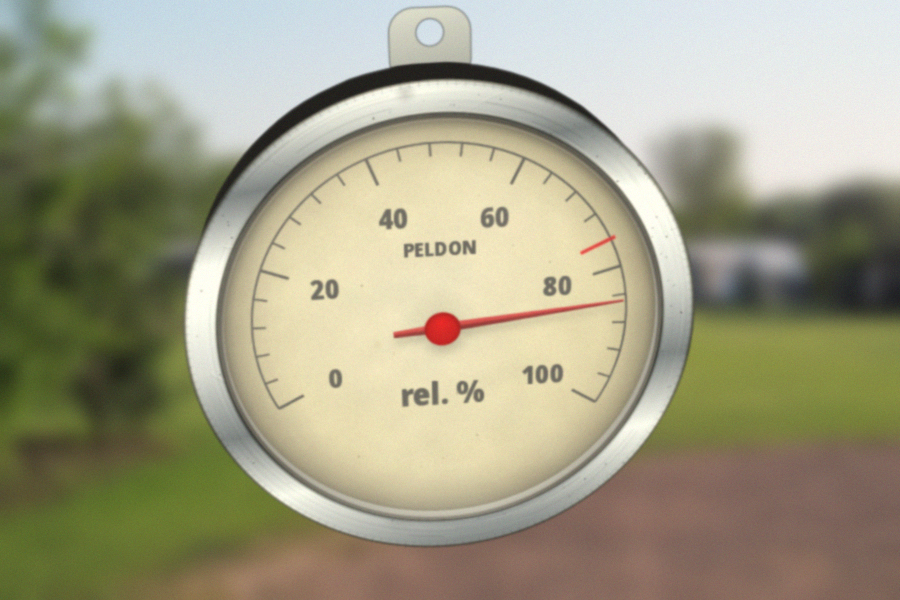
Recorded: 84,%
